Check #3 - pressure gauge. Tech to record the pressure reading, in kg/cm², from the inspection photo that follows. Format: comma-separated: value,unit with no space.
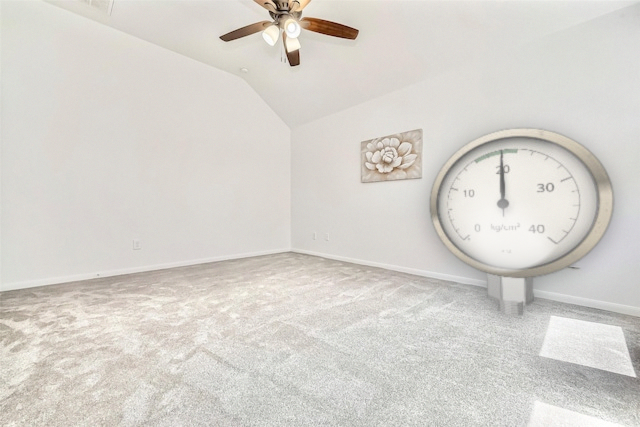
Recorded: 20,kg/cm²
